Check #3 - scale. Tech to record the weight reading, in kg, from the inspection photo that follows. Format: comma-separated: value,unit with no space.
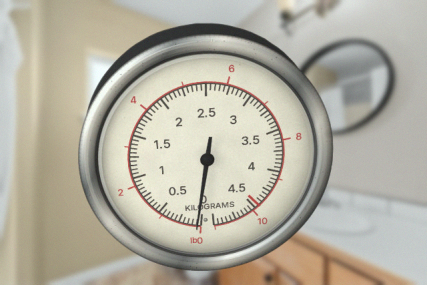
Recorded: 0.05,kg
